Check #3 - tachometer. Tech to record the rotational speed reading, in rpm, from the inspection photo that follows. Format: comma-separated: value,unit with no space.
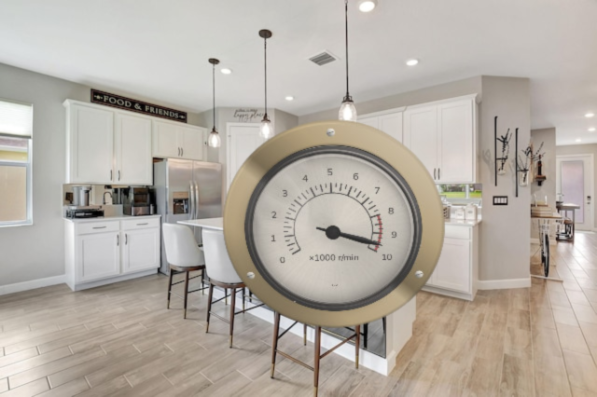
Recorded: 9500,rpm
